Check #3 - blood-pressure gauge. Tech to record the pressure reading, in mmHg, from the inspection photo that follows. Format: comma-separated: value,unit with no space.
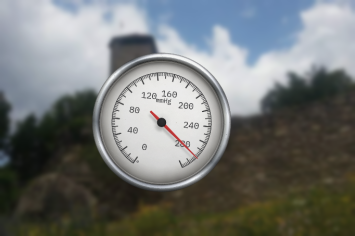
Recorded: 280,mmHg
